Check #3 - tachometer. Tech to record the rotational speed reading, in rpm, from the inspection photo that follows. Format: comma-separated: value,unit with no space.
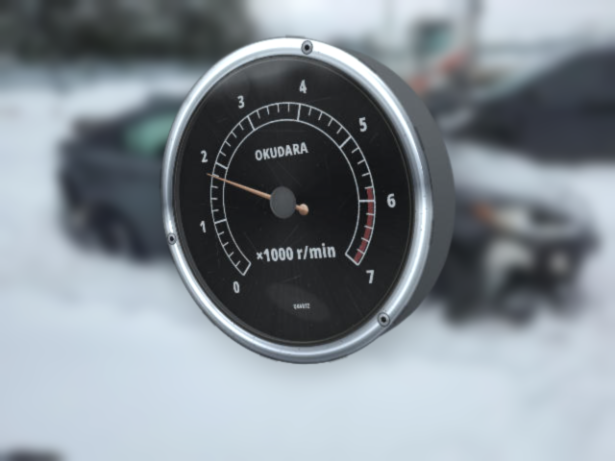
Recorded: 1800,rpm
